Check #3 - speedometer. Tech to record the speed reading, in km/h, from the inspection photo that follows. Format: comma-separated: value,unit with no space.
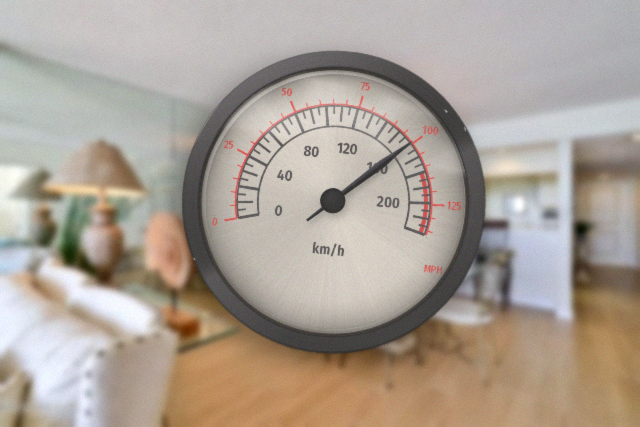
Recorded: 160,km/h
